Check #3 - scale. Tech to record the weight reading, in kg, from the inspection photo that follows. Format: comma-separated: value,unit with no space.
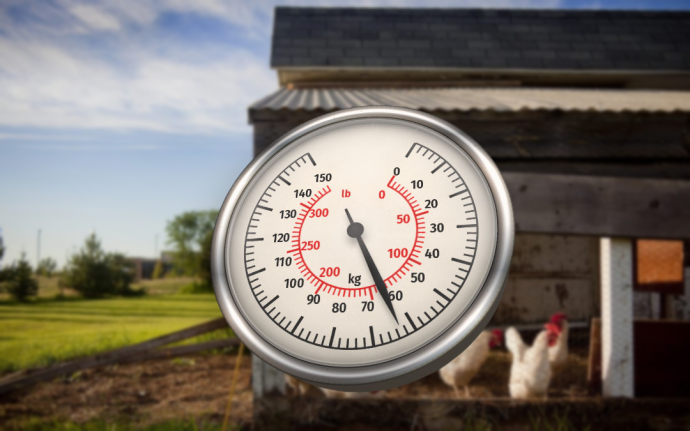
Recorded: 63,kg
